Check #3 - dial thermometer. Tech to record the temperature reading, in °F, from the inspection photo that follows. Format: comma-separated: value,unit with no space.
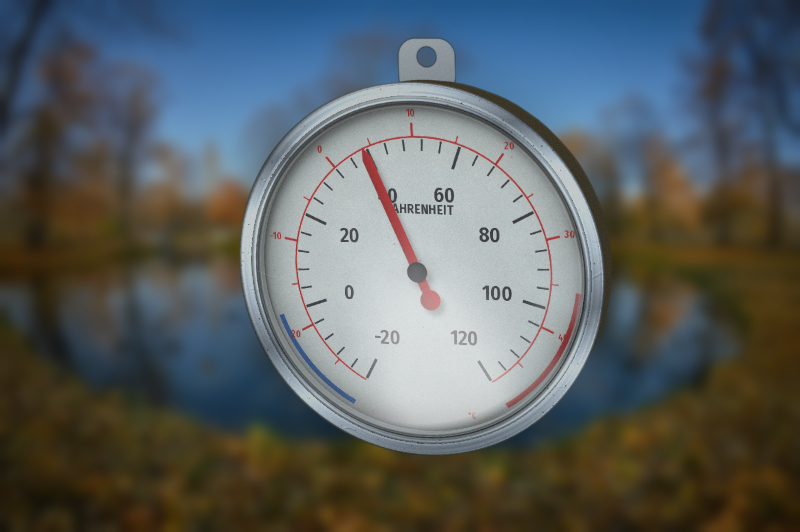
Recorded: 40,°F
